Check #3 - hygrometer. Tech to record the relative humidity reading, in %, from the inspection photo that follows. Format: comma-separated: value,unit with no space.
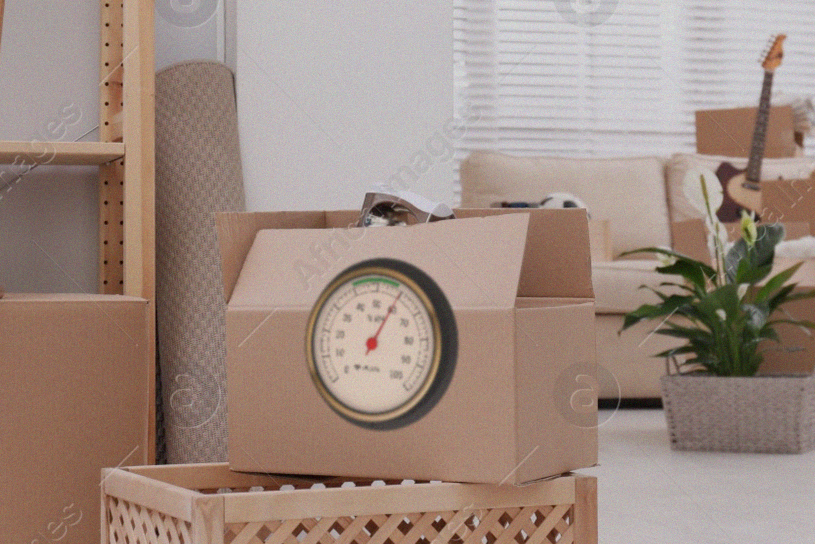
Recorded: 60,%
